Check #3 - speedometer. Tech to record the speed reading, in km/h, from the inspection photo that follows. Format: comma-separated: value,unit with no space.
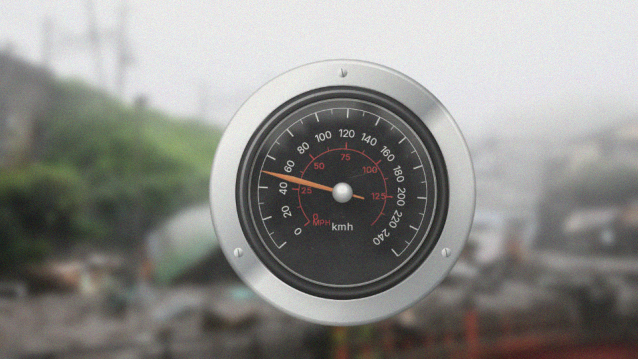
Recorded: 50,km/h
